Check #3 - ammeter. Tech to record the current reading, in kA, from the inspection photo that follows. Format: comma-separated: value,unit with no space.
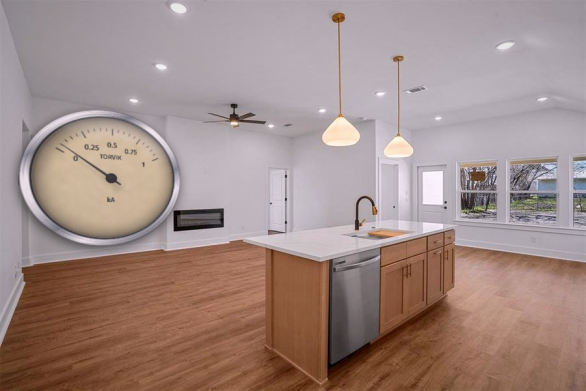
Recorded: 0.05,kA
